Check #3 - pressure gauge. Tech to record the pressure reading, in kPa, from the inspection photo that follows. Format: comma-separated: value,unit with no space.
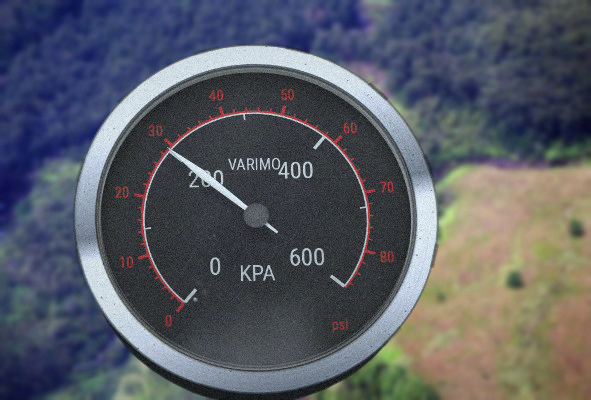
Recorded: 200,kPa
